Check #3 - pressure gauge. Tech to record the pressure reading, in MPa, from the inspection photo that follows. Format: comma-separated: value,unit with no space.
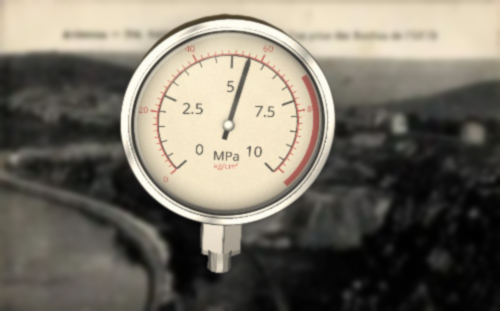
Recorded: 5.5,MPa
